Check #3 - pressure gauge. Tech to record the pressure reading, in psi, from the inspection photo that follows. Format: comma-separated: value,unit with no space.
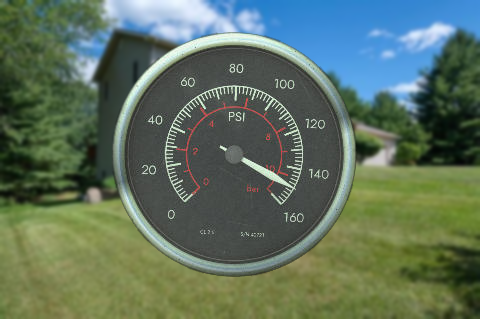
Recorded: 150,psi
